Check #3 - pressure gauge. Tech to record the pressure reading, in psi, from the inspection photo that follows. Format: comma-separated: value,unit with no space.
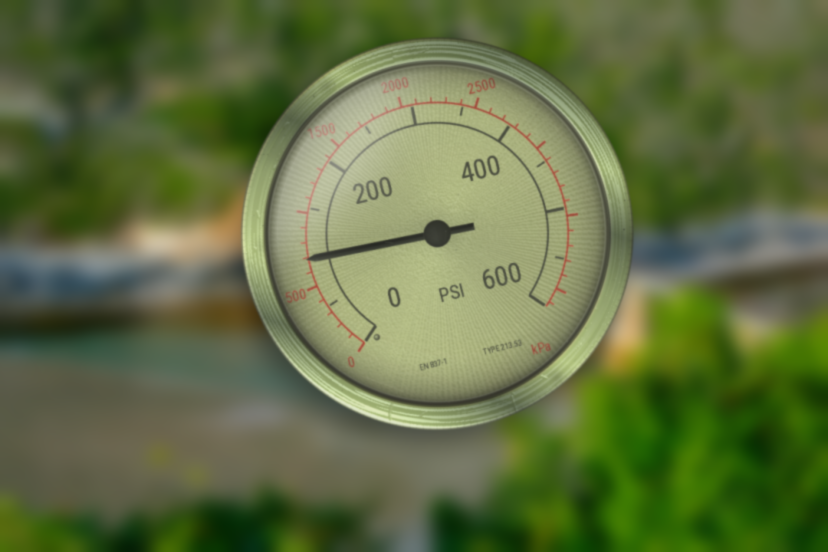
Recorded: 100,psi
